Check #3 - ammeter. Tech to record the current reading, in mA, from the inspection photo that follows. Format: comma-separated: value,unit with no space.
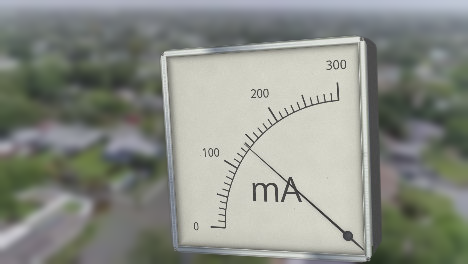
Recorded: 140,mA
